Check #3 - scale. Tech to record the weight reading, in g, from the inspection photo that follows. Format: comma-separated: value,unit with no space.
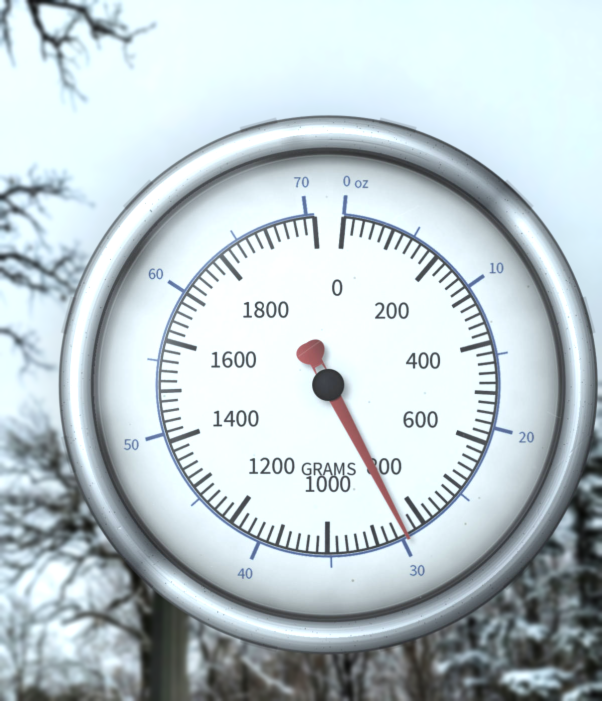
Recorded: 840,g
